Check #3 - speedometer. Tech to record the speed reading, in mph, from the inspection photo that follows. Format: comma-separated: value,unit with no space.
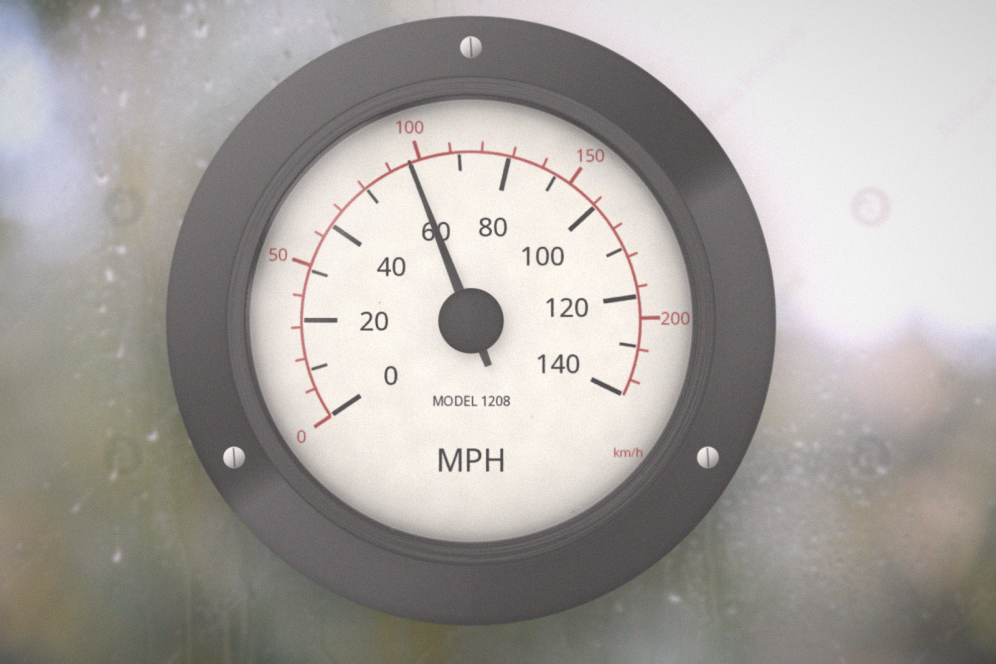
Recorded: 60,mph
